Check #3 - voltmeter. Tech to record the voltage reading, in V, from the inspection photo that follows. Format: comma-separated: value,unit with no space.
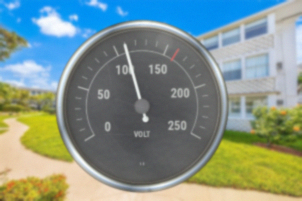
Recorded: 110,V
